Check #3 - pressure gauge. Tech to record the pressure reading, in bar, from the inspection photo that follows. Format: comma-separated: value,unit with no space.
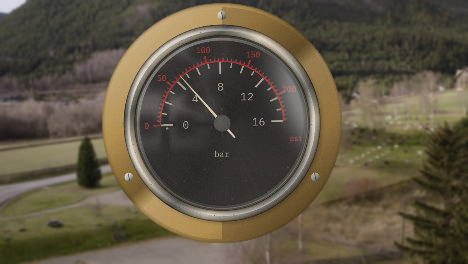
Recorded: 4.5,bar
